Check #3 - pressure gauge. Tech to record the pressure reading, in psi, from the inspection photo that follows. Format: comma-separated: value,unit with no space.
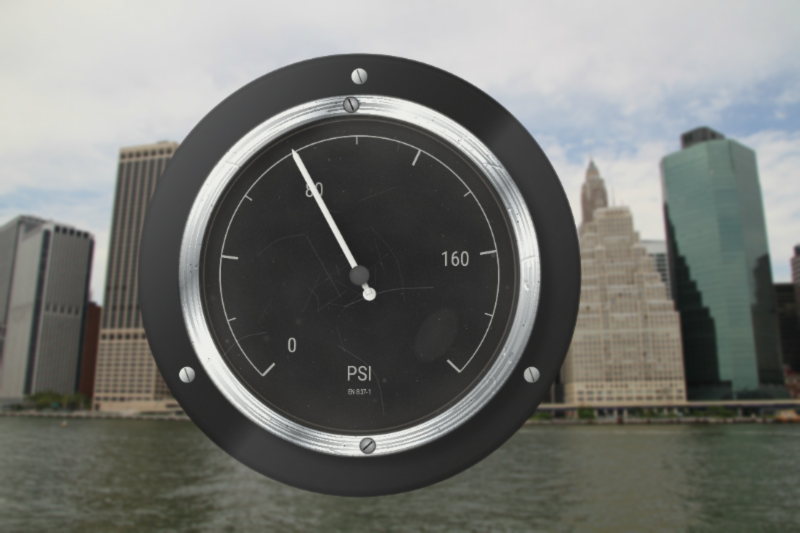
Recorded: 80,psi
